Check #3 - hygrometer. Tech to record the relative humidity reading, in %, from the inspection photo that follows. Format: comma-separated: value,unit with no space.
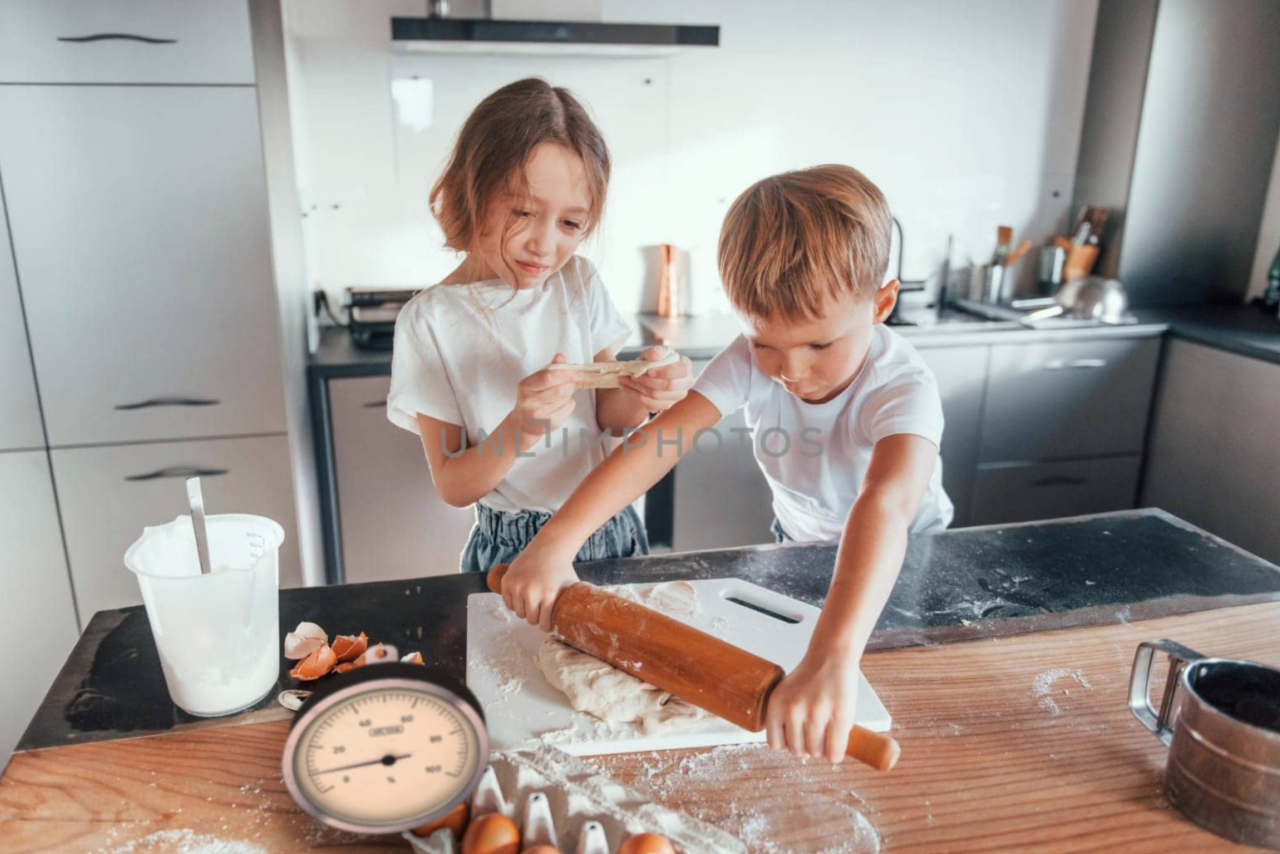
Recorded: 10,%
